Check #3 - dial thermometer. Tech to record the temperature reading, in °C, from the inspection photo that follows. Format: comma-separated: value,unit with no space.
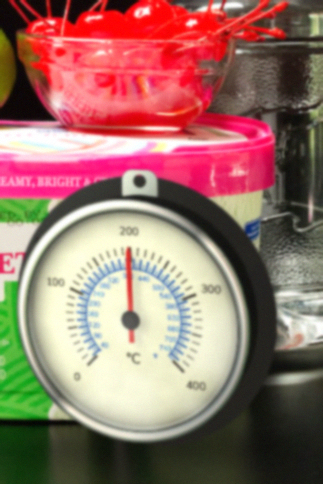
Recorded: 200,°C
